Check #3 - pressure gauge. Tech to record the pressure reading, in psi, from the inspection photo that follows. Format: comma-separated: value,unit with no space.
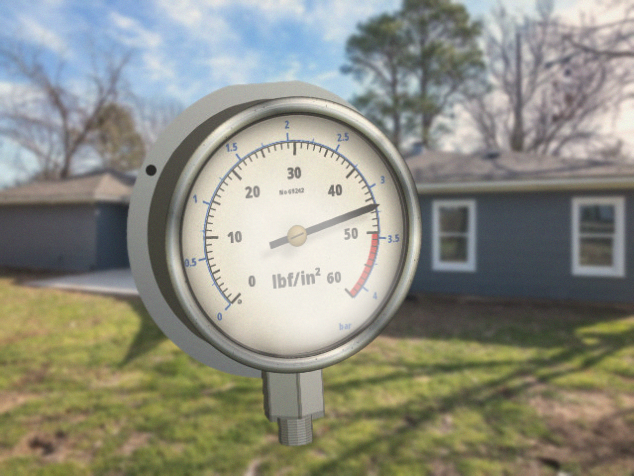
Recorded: 46,psi
